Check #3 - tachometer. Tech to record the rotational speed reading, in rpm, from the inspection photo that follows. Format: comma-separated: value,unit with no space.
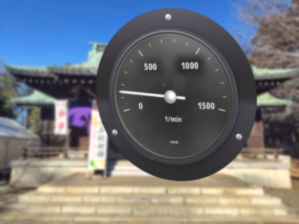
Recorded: 150,rpm
